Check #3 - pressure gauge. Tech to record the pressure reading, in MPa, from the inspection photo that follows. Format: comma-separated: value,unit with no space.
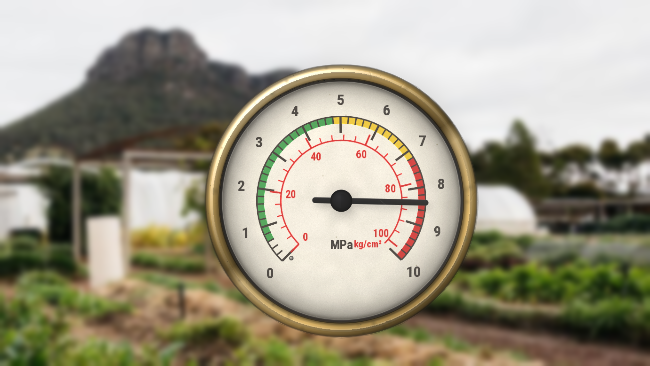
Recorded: 8.4,MPa
